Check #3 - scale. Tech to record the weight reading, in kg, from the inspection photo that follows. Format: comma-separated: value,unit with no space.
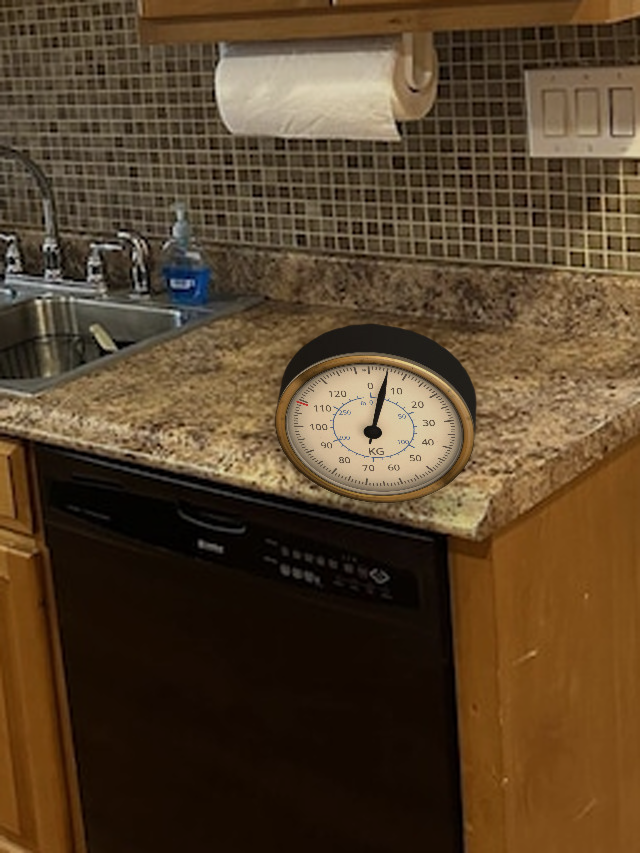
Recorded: 5,kg
